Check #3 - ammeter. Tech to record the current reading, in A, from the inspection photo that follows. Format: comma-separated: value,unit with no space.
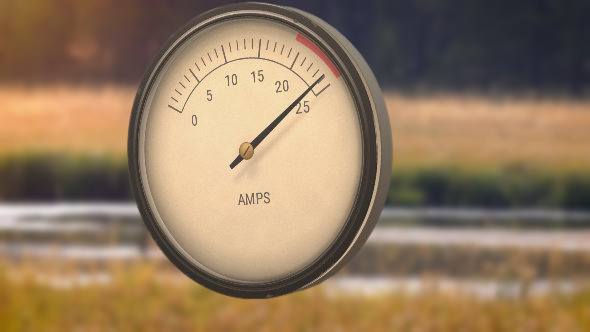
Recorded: 24,A
